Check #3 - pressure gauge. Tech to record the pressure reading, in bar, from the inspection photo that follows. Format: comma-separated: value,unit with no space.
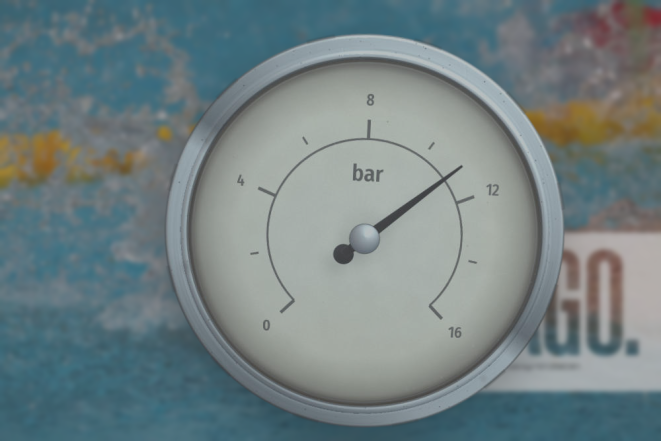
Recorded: 11,bar
